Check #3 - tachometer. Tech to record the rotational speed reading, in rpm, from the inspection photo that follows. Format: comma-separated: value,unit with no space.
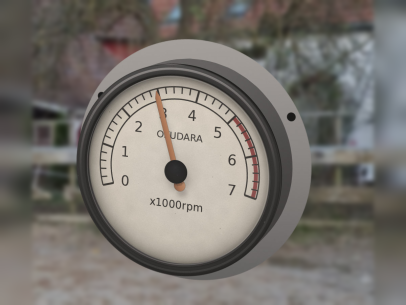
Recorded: 3000,rpm
